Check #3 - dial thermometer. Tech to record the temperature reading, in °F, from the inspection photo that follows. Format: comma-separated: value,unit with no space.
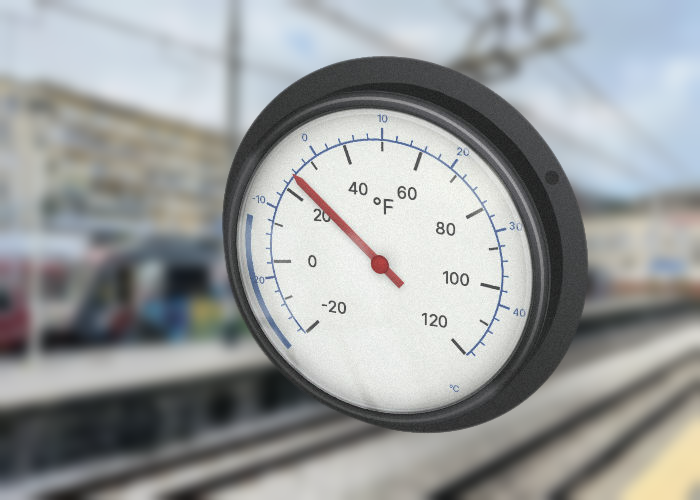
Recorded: 25,°F
